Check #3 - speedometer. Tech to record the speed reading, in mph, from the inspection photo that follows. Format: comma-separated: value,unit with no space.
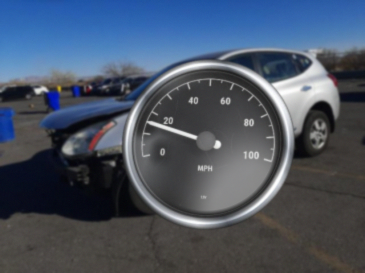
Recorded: 15,mph
